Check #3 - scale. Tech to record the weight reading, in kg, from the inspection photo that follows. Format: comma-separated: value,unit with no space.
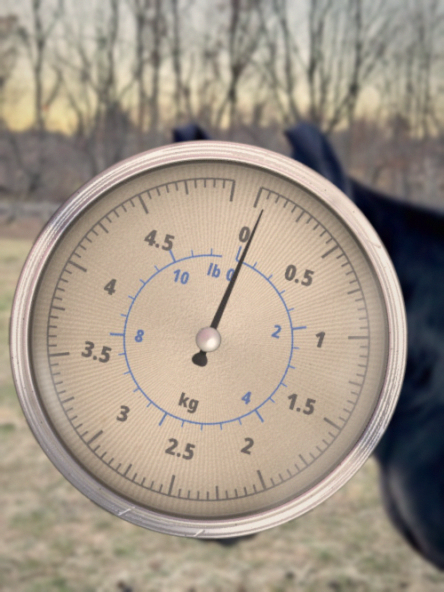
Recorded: 0.05,kg
